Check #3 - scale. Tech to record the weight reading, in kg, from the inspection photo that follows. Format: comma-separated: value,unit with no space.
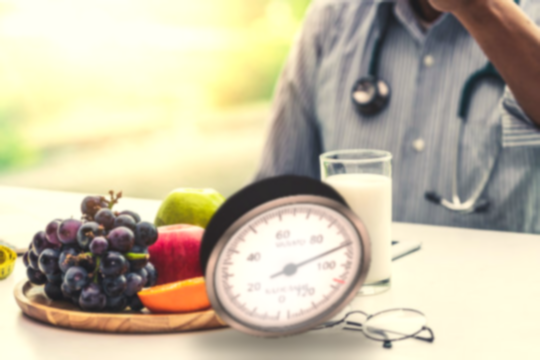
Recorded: 90,kg
